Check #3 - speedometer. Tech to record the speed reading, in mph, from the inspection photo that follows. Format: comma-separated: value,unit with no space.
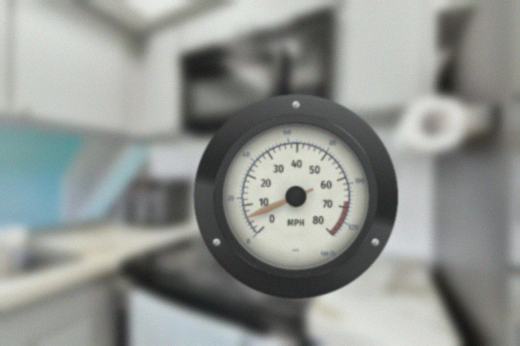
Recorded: 6,mph
